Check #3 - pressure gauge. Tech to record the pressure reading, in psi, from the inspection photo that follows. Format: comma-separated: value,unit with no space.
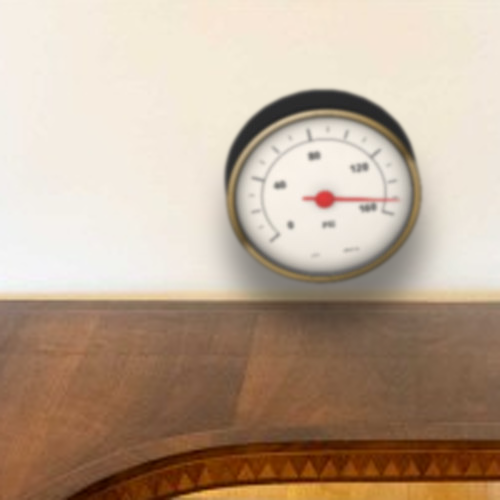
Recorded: 150,psi
